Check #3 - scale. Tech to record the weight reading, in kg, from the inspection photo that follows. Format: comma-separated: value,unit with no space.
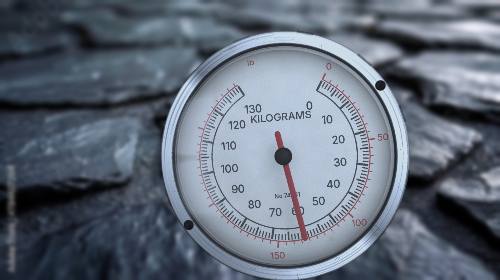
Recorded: 60,kg
